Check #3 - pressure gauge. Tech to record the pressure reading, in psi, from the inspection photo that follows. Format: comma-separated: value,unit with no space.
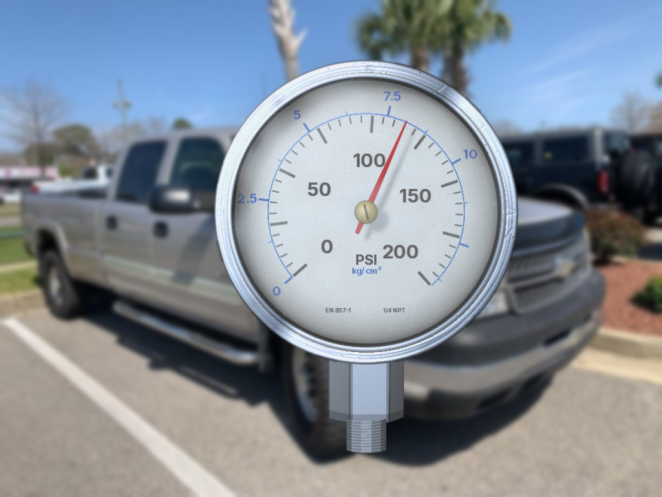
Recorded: 115,psi
